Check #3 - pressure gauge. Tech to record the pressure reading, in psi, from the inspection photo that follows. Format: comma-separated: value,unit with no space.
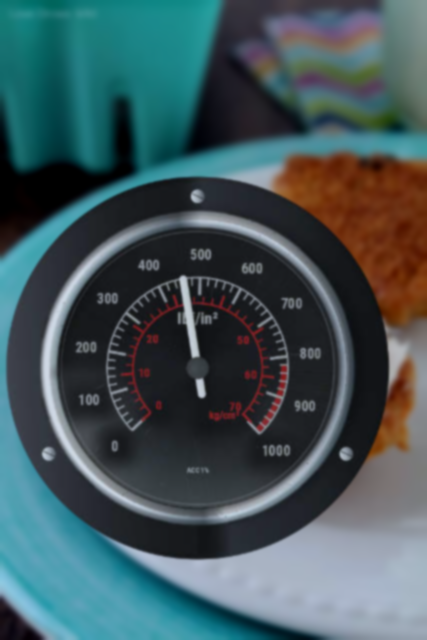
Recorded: 460,psi
